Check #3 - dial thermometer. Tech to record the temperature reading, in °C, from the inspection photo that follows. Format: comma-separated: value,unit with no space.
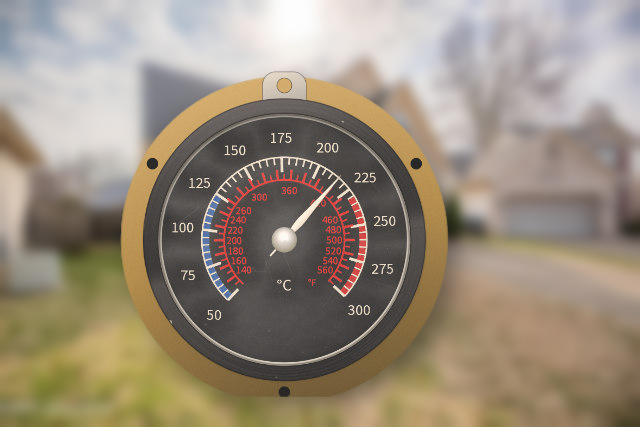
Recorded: 215,°C
